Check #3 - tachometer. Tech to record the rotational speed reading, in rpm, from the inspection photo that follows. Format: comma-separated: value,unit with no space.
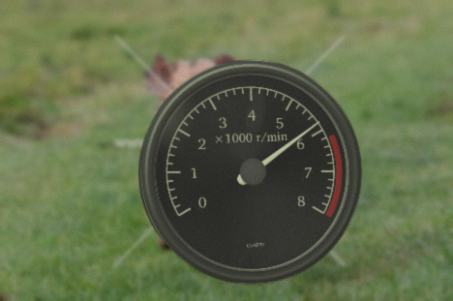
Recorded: 5800,rpm
